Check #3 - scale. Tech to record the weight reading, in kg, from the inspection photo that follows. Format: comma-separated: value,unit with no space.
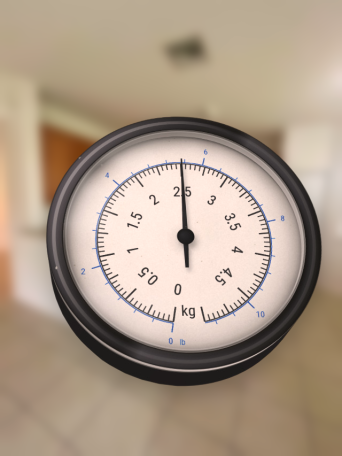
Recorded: 2.5,kg
